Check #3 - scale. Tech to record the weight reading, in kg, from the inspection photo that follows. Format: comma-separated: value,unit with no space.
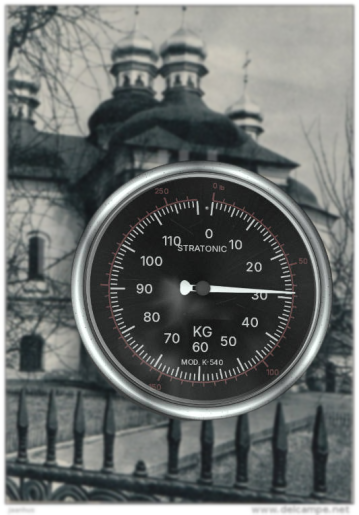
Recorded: 29,kg
